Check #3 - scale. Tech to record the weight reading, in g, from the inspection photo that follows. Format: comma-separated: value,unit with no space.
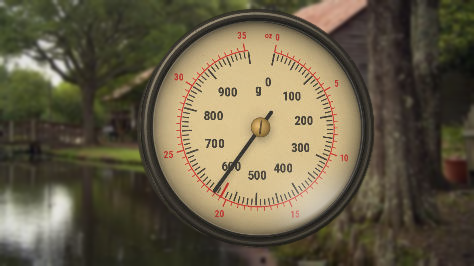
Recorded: 600,g
